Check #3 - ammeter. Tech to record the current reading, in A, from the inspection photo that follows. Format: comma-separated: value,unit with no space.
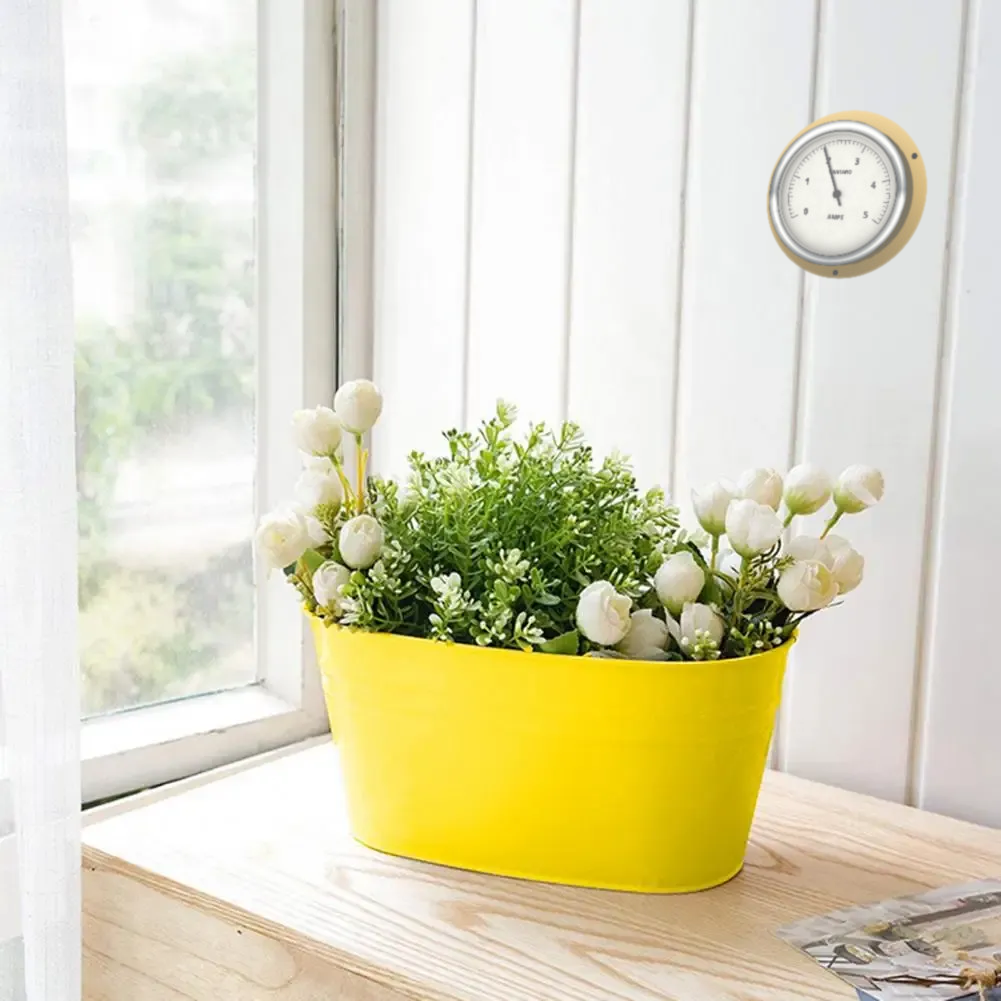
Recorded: 2,A
